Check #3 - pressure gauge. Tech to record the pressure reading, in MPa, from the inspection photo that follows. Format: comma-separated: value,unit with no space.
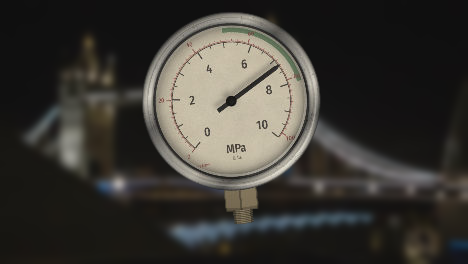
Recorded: 7.25,MPa
